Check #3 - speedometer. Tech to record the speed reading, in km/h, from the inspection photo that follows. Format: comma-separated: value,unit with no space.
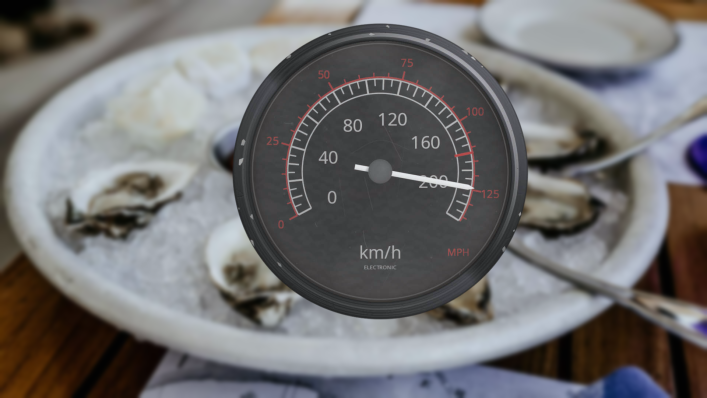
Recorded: 200,km/h
